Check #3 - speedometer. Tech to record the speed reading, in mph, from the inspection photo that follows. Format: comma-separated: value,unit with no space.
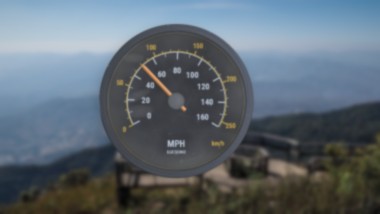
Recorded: 50,mph
